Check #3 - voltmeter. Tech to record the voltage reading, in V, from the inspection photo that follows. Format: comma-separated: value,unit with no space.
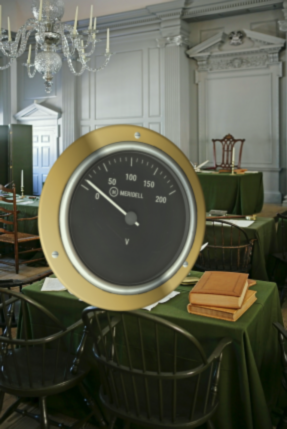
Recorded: 10,V
